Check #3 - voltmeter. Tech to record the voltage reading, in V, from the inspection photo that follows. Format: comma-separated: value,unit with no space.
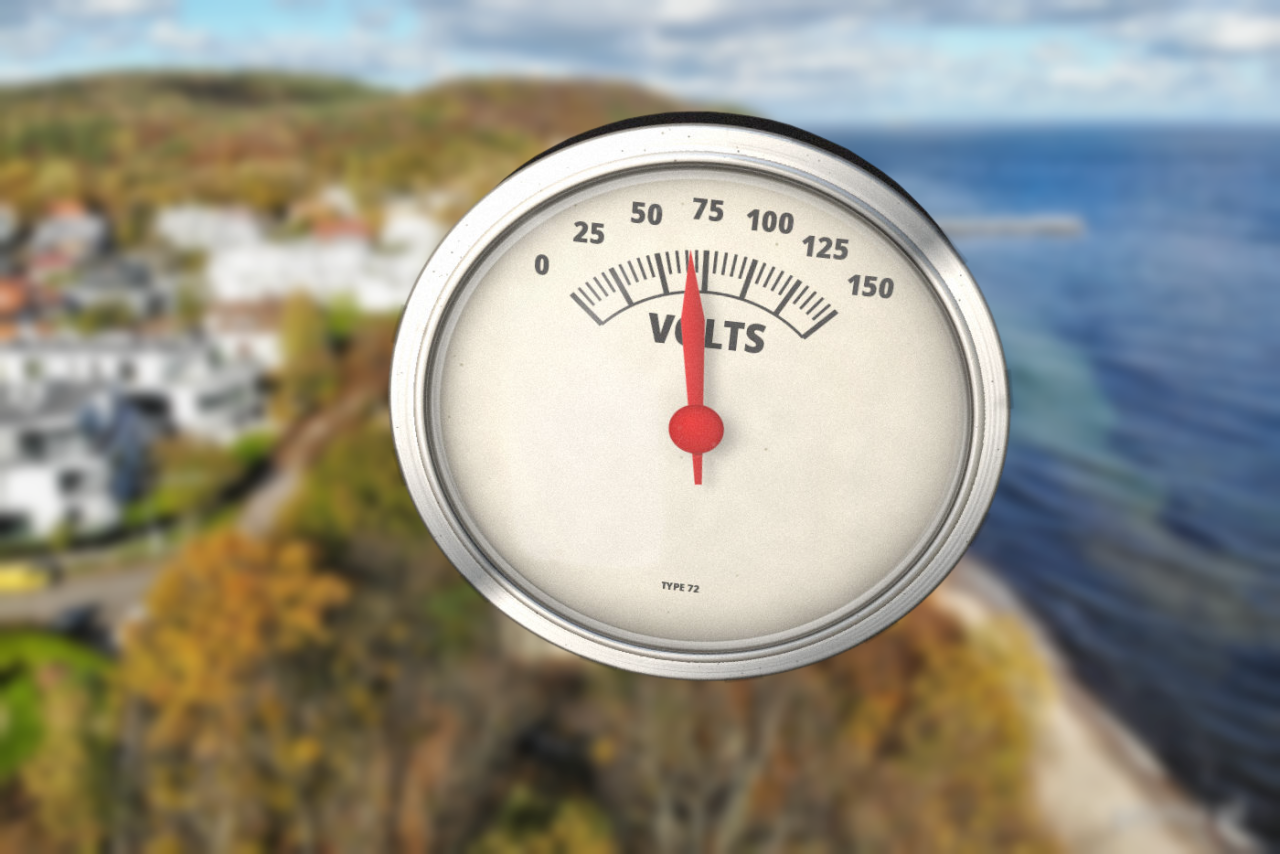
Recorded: 67.5,V
